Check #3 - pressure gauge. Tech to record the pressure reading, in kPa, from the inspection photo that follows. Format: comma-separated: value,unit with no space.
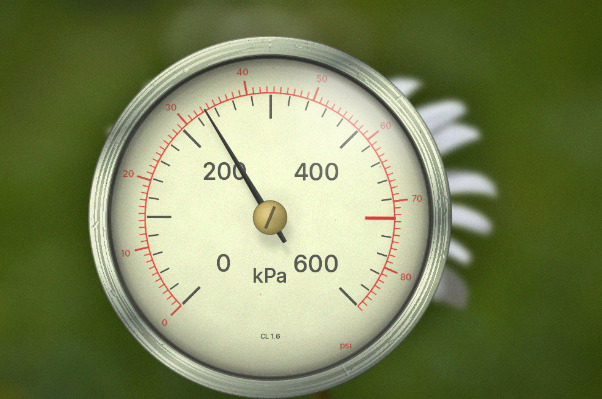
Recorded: 230,kPa
